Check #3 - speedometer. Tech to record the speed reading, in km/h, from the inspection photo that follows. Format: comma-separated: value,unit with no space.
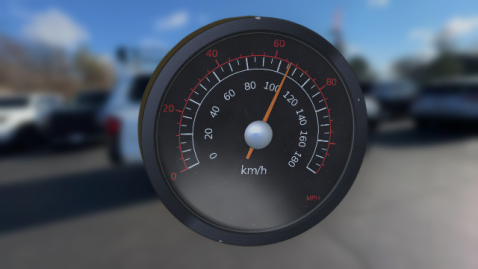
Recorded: 105,km/h
